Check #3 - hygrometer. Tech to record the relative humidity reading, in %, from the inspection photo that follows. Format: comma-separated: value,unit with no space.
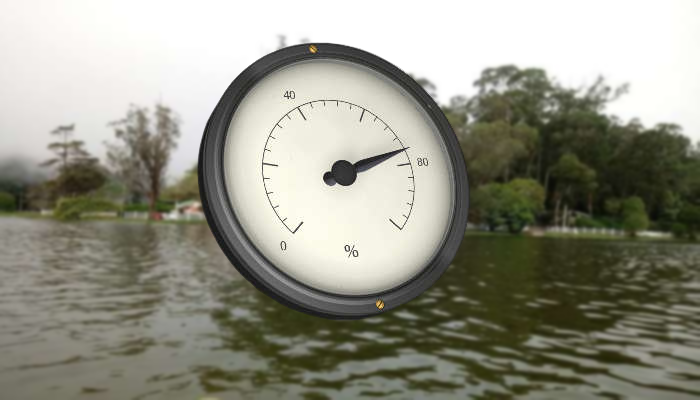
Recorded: 76,%
